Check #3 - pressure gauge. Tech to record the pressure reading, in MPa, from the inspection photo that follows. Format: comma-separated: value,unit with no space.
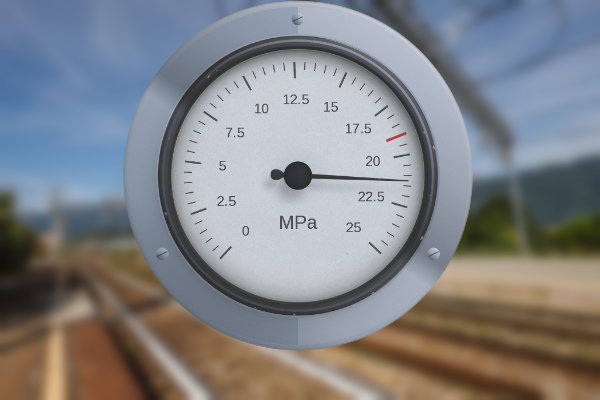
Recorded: 21.25,MPa
